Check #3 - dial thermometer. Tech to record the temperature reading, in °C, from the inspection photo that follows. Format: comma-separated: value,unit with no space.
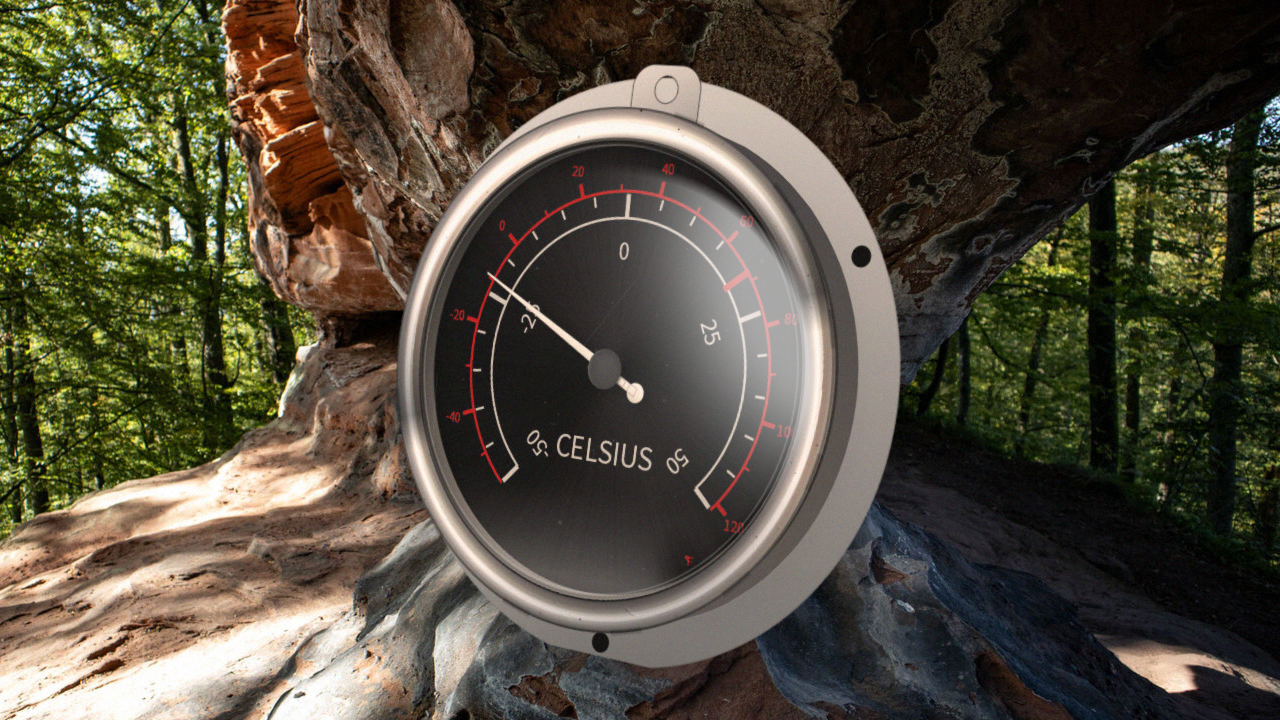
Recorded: -22.5,°C
